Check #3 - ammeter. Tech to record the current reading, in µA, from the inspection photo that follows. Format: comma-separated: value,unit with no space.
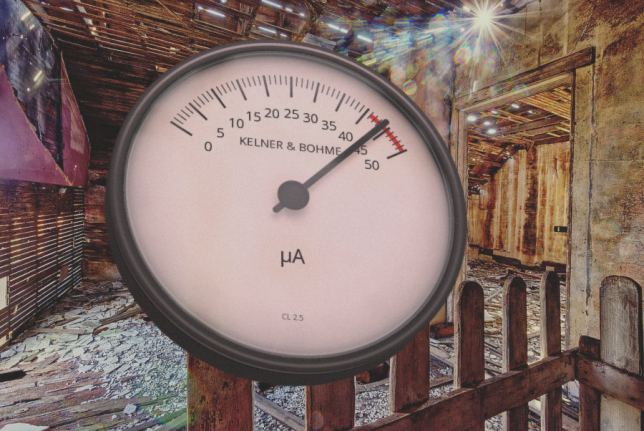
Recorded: 44,µA
